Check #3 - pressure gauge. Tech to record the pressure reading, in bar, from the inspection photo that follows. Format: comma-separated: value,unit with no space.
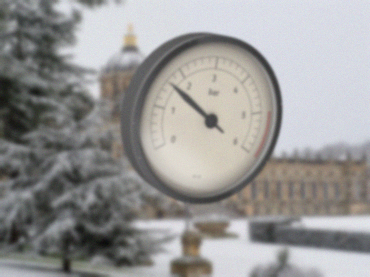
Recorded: 1.6,bar
